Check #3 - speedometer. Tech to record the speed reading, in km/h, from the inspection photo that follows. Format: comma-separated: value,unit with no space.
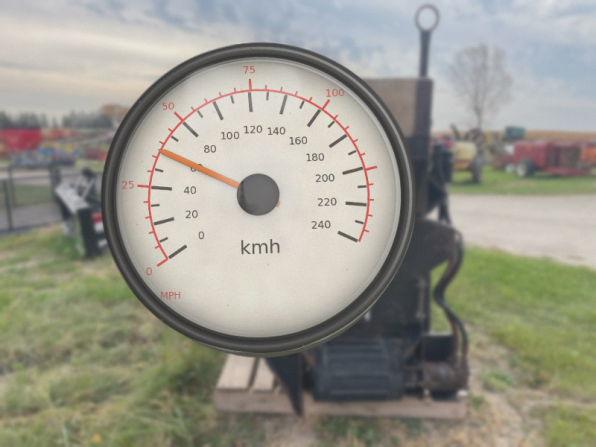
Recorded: 60,km/h
